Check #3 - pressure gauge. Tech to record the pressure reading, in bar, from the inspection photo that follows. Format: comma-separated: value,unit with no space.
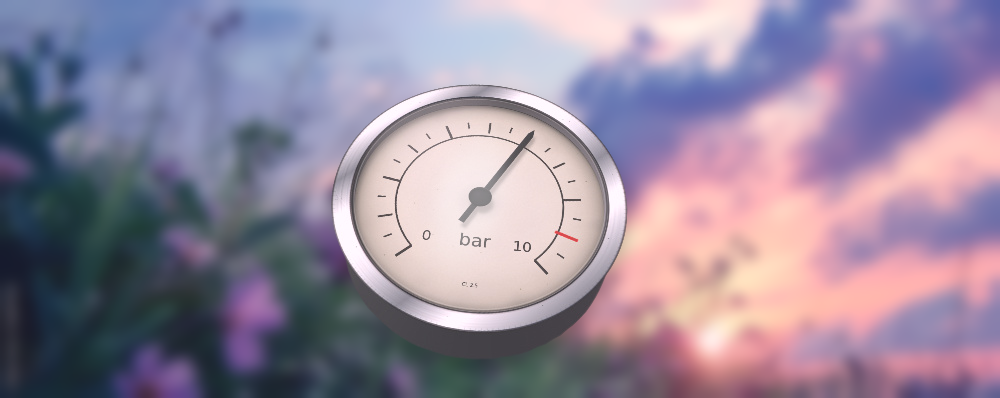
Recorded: 6,bar
